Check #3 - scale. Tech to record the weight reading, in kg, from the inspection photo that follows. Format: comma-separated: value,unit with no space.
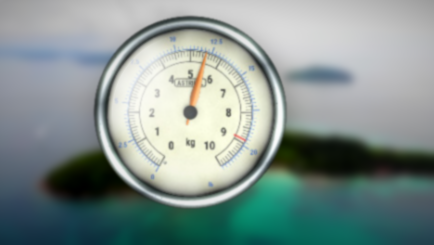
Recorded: 5.5,kg
